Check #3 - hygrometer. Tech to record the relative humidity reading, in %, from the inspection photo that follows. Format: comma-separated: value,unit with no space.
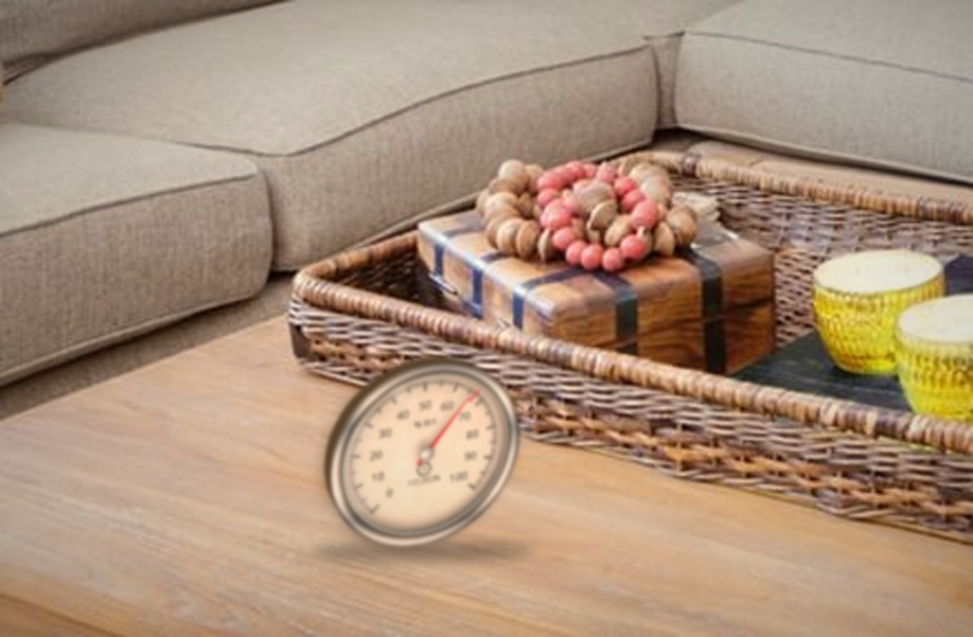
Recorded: 65,%
